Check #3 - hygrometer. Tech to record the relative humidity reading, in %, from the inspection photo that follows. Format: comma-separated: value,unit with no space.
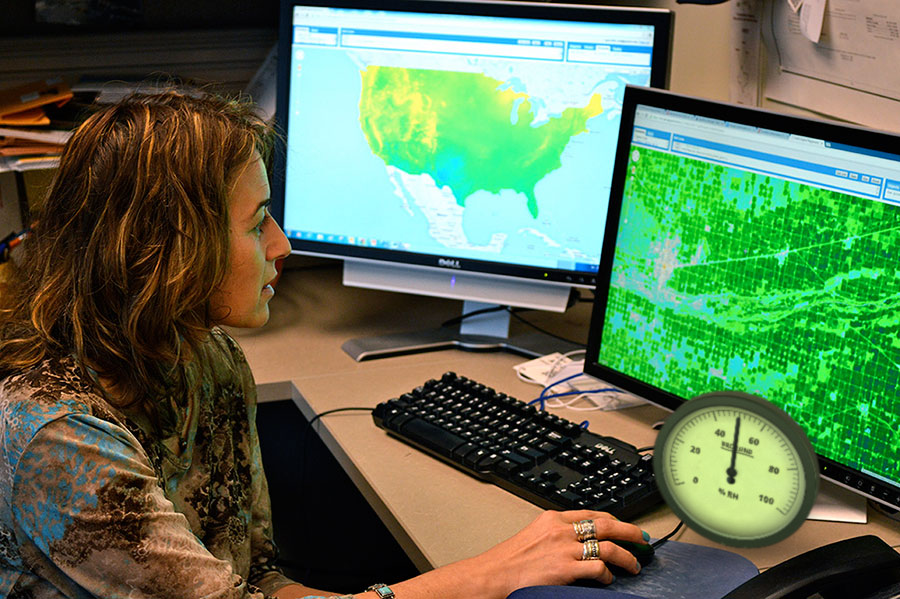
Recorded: 50,%
